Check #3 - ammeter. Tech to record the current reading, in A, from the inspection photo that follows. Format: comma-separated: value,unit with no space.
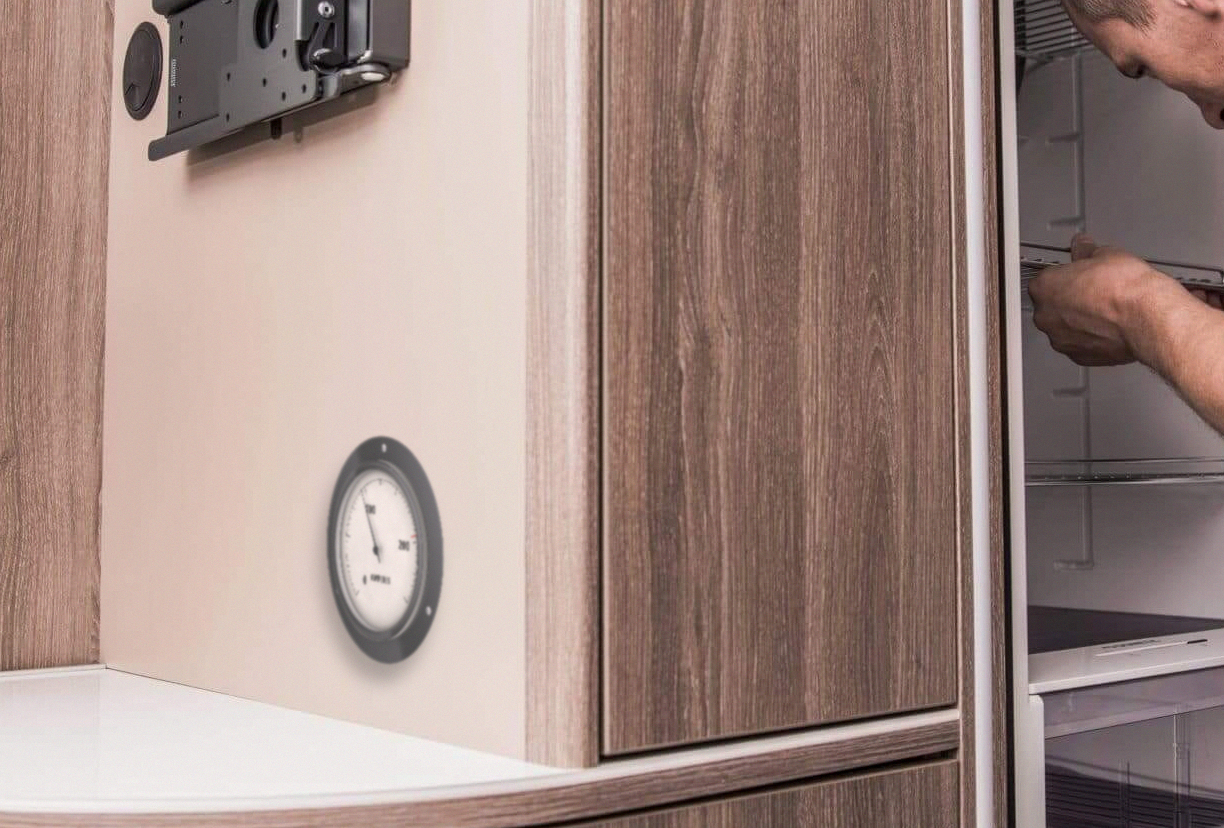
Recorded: 100,A
